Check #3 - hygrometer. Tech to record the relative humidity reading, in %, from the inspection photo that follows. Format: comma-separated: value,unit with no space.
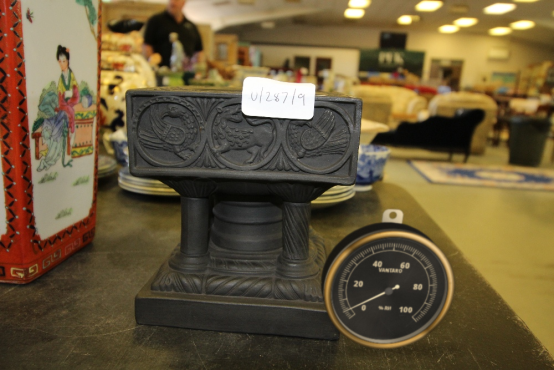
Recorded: 5,%
